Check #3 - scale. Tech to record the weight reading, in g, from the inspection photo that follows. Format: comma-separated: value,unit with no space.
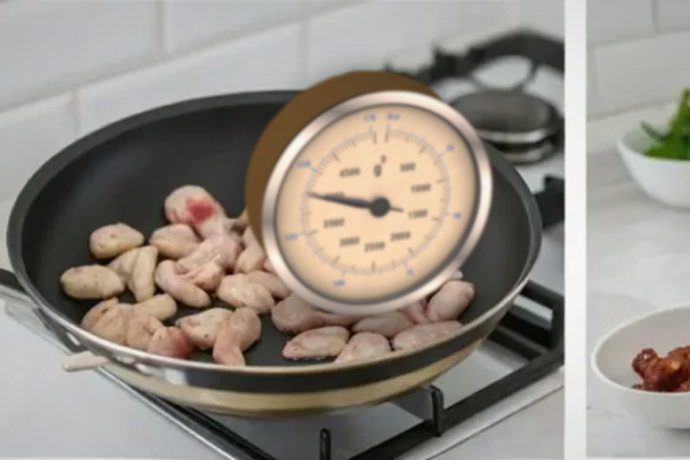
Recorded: 4000,g
